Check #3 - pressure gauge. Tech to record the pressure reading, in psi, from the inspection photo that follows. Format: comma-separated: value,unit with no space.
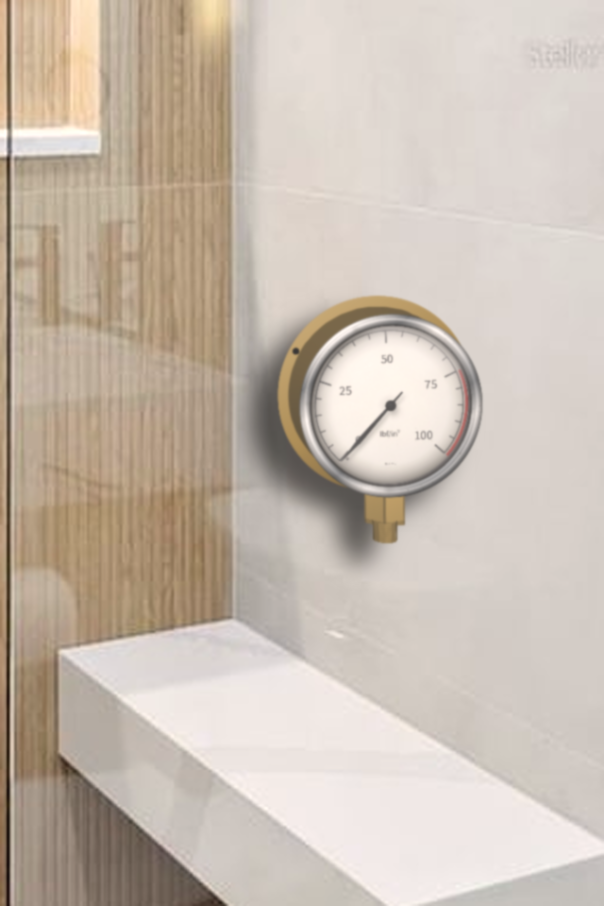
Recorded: 0,psi
